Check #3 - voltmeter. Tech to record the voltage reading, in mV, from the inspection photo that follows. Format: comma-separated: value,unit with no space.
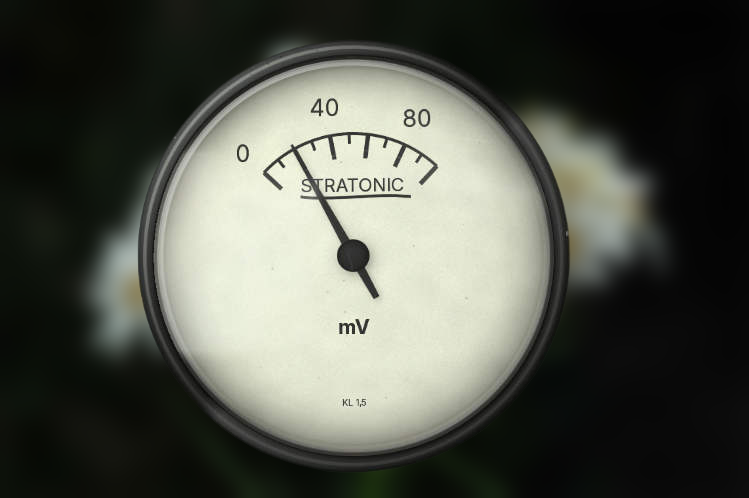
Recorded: 20,mV
